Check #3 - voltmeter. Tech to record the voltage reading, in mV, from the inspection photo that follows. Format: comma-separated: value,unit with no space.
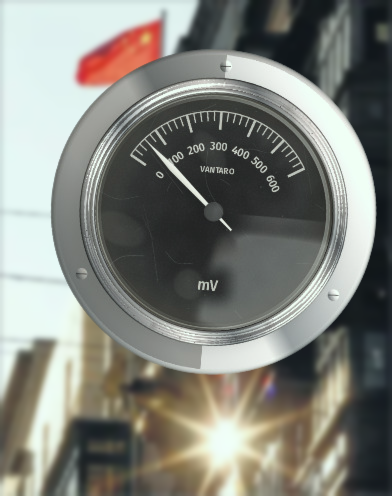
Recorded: 60,mV
